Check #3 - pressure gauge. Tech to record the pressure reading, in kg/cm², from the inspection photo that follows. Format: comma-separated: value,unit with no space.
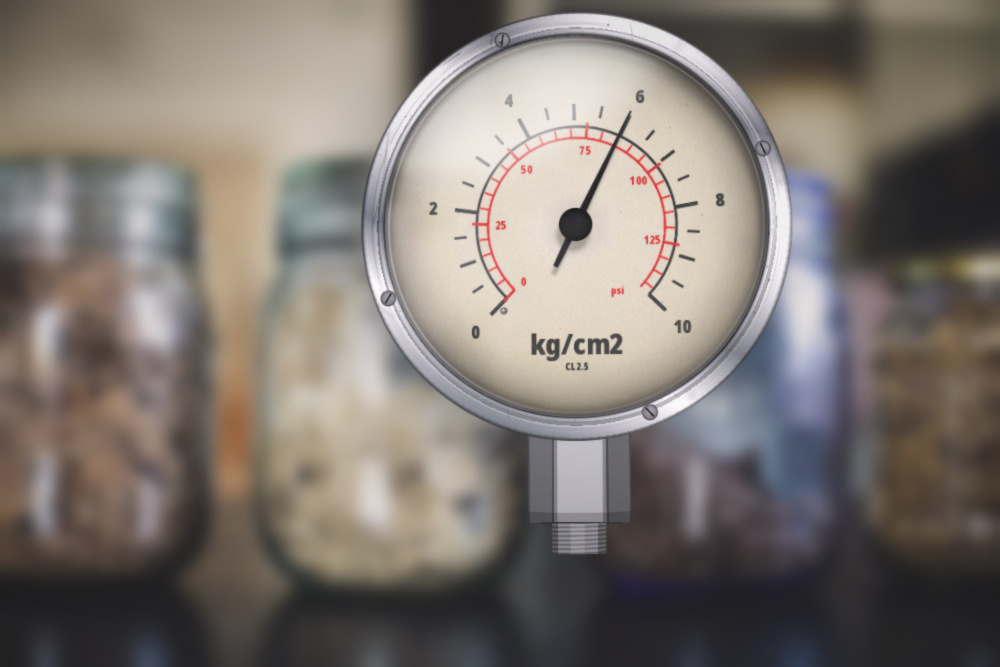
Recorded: 6,kg/cm²
